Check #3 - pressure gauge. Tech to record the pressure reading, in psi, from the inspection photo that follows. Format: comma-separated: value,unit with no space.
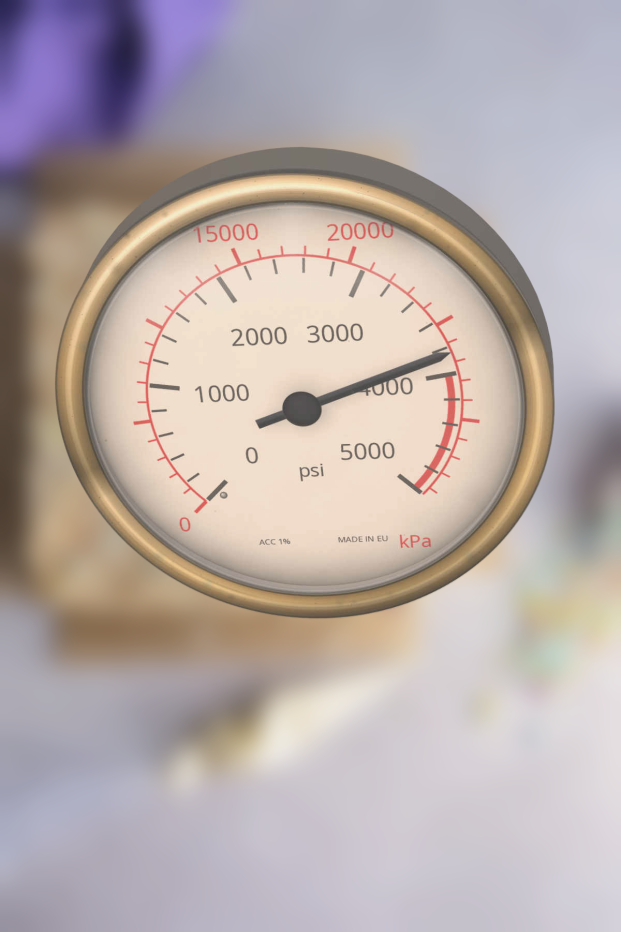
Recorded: 3800,psi
